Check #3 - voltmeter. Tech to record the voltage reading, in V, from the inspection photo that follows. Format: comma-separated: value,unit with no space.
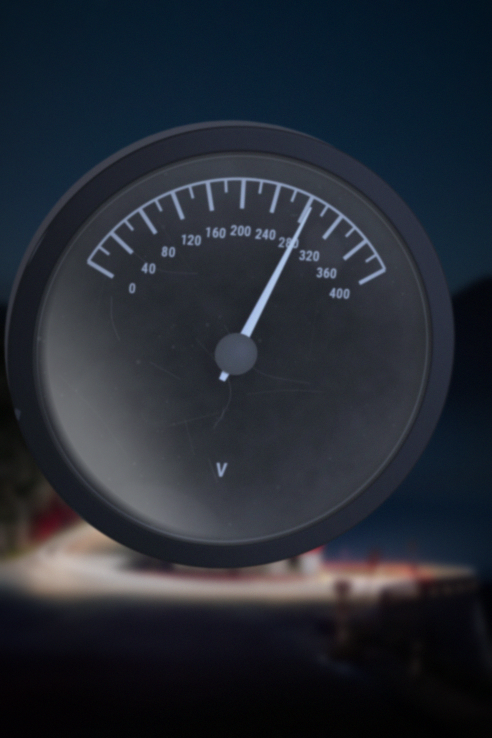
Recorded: 280,V
